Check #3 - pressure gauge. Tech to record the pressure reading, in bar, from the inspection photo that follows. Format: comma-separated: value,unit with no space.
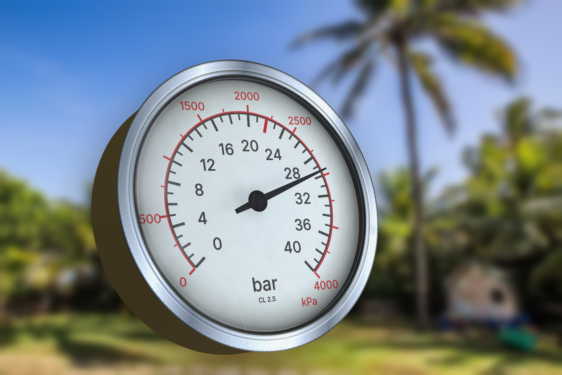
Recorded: 29.5,bar
